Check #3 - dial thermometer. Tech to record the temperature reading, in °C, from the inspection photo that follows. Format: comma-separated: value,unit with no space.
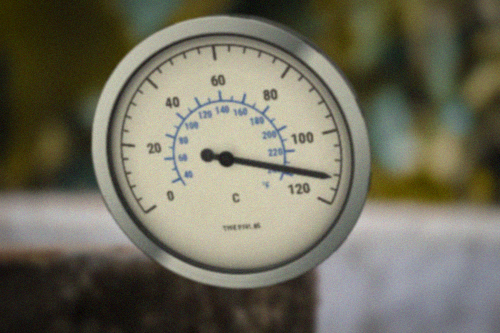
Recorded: 112,°C
